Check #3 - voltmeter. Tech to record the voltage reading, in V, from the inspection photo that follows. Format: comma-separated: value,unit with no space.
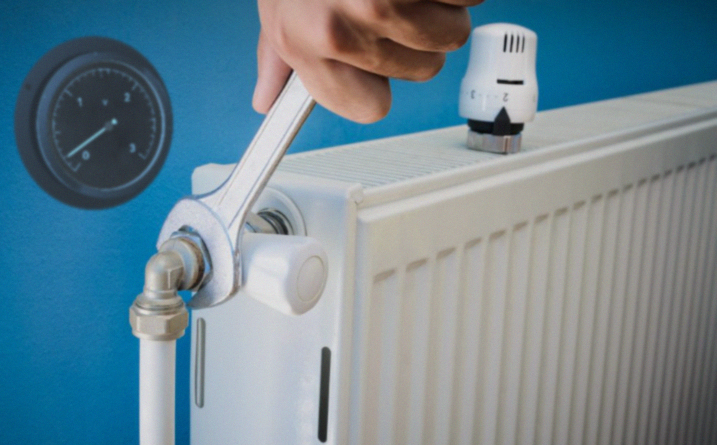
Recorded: 0.2,V
